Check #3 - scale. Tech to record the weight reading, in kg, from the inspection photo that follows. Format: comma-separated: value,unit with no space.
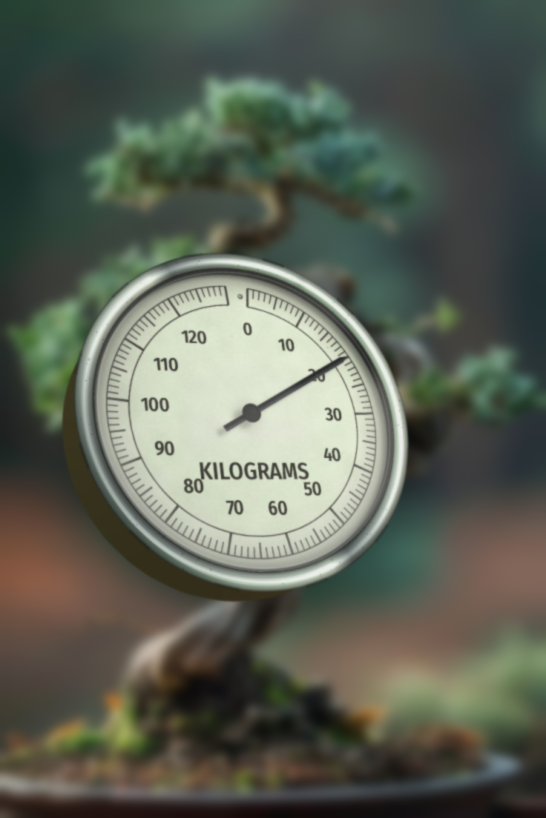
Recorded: 20,kg
